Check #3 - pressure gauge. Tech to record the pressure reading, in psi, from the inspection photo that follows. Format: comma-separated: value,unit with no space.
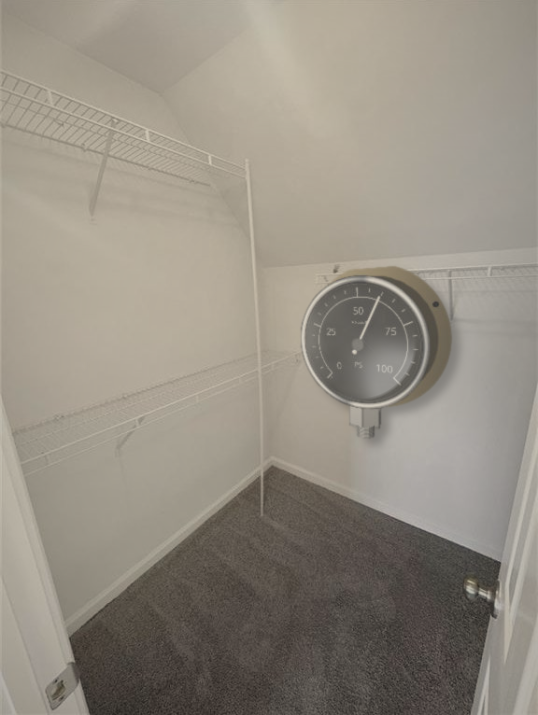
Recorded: 60,psi
